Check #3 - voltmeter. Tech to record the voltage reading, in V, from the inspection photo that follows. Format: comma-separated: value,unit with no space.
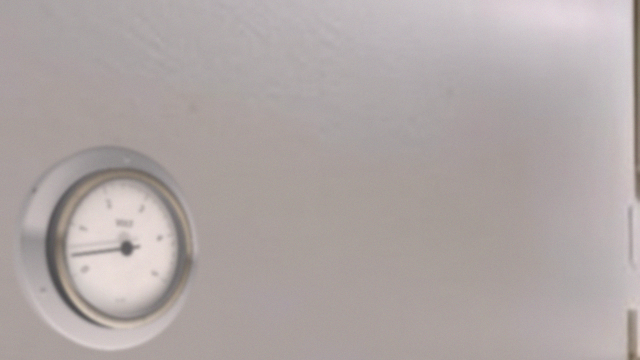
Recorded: 0.4,V
